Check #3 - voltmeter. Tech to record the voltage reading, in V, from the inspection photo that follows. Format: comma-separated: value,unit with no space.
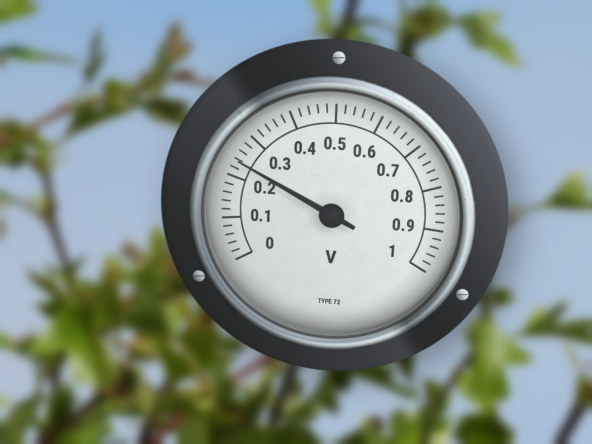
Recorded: 0.24,V
